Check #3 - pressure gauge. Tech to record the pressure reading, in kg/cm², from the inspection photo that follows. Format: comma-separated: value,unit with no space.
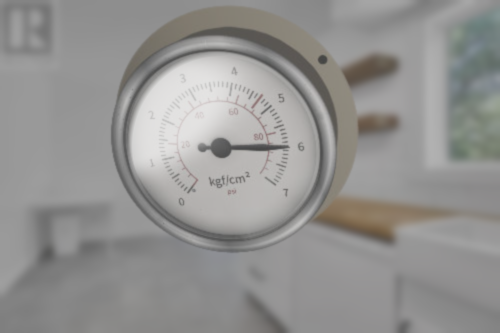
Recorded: 6,kg/cm²
